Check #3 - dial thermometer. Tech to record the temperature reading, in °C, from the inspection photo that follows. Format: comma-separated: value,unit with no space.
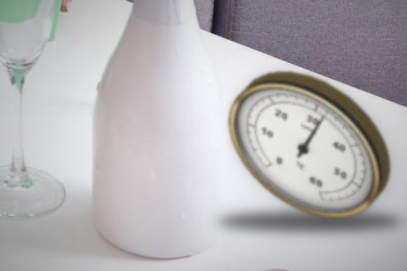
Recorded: 32,°C
